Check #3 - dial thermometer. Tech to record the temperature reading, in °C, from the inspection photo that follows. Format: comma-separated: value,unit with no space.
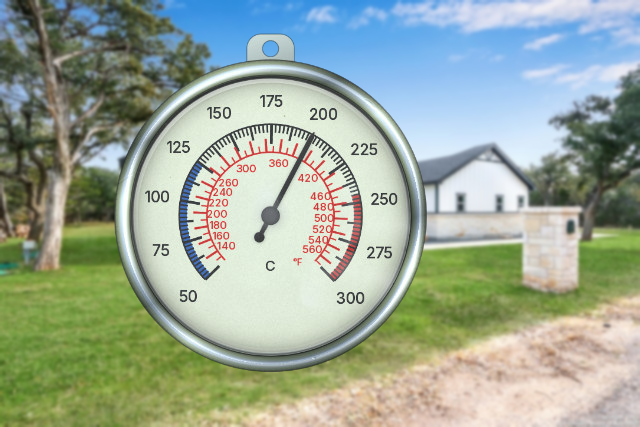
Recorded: 200,°C
